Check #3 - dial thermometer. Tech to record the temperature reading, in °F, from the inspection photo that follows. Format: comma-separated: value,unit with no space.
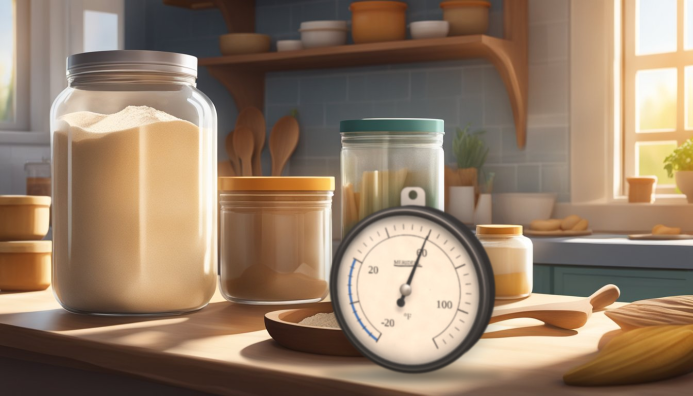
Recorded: 60,°F
